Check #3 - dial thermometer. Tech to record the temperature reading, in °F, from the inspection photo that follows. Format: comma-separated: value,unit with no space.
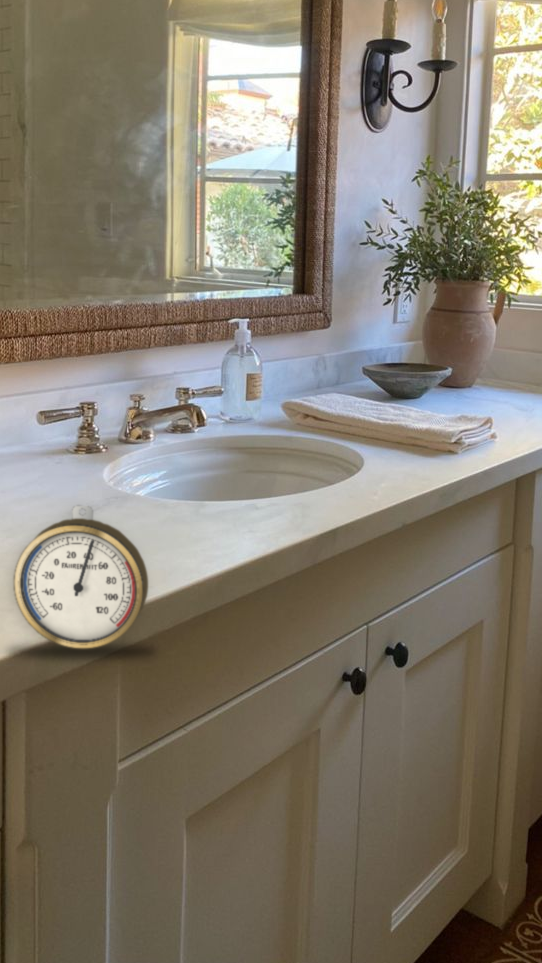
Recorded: 40,°F
